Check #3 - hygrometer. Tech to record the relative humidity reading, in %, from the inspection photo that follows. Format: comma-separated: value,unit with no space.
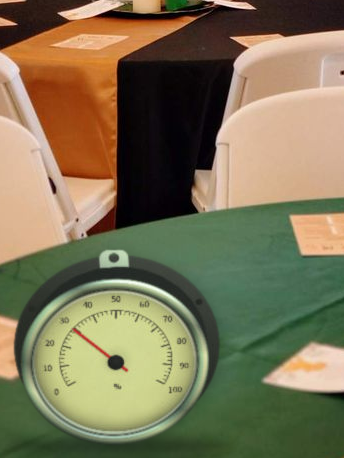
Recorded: 30,%
